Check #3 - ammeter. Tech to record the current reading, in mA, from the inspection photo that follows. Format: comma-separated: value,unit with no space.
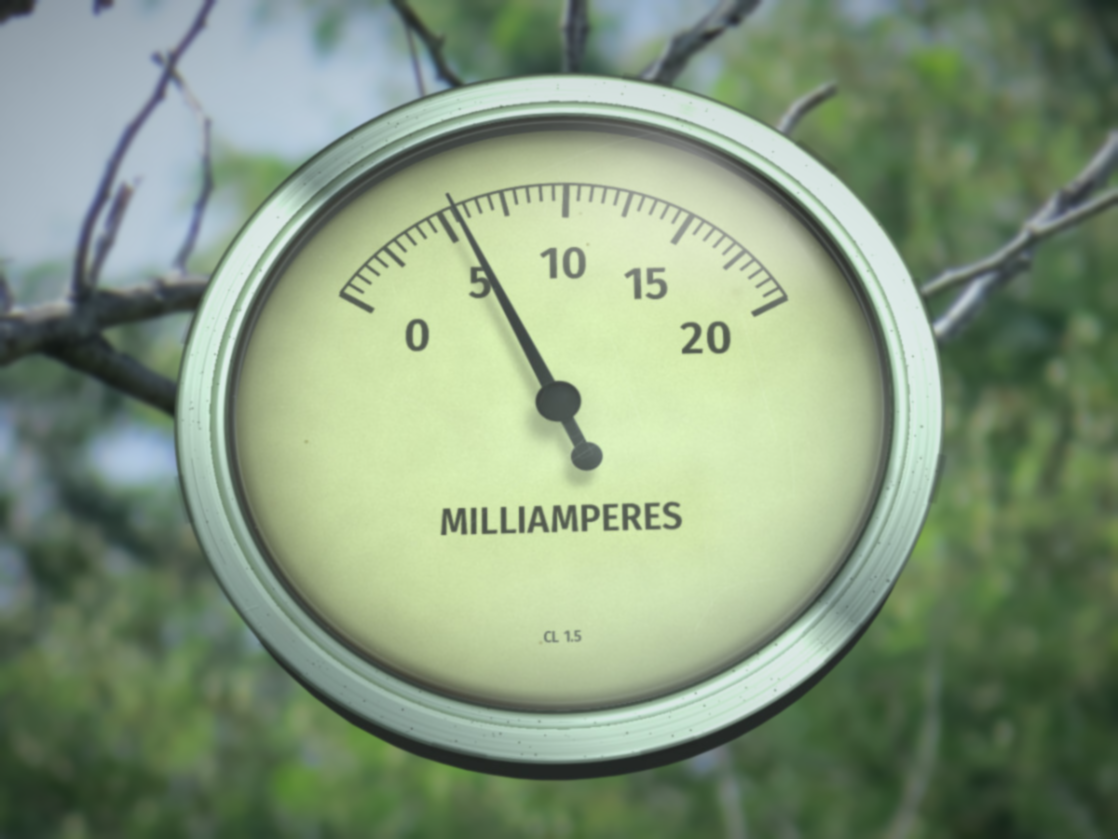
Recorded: 5.5,mA
